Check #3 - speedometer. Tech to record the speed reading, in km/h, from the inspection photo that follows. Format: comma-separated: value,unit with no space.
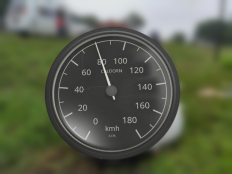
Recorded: 80,km/h
